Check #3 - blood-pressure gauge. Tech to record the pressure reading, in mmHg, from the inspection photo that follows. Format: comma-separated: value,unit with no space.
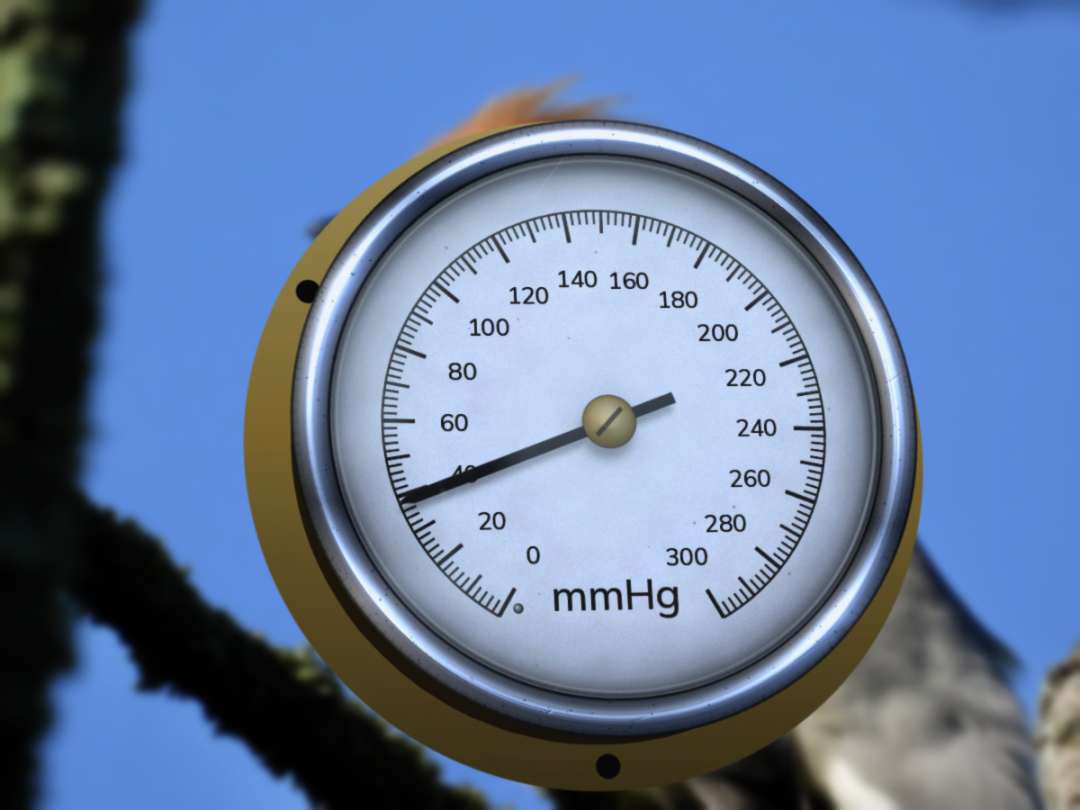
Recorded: 38,mmHg
